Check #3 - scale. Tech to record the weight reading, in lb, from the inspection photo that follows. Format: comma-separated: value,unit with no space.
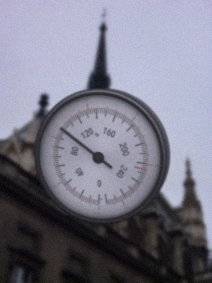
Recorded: 100,lb
